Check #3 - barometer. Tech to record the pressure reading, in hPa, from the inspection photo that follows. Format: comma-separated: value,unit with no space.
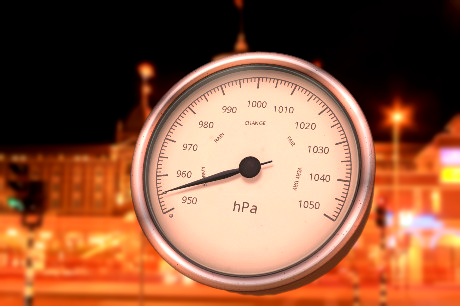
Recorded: 955,hPa
